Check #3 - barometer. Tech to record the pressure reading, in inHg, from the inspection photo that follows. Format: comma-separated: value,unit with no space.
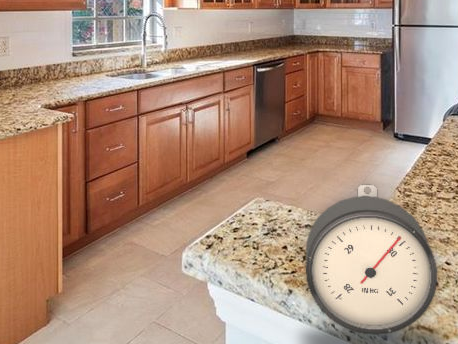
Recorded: 29.9,inHg
